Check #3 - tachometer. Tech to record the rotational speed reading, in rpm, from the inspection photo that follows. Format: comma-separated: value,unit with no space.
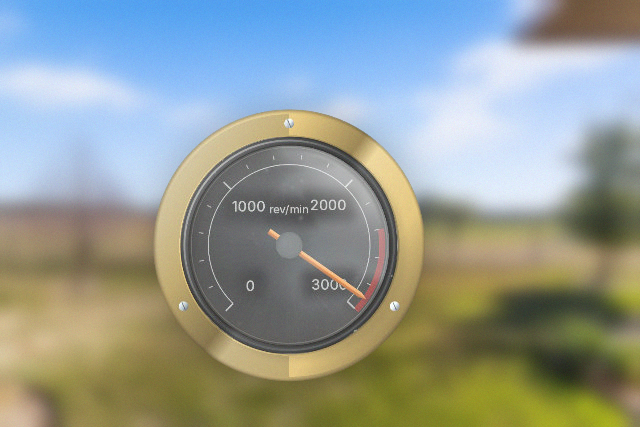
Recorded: 2900,rpm
